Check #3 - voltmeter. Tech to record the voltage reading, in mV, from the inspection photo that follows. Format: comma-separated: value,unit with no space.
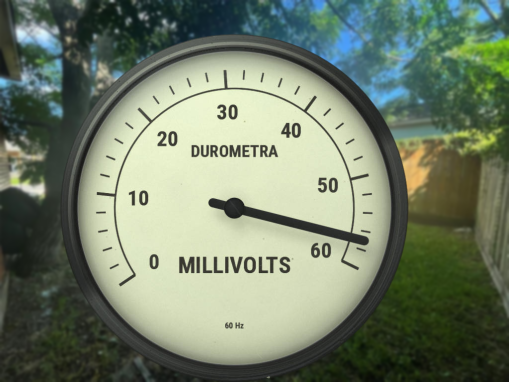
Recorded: 57,mV
